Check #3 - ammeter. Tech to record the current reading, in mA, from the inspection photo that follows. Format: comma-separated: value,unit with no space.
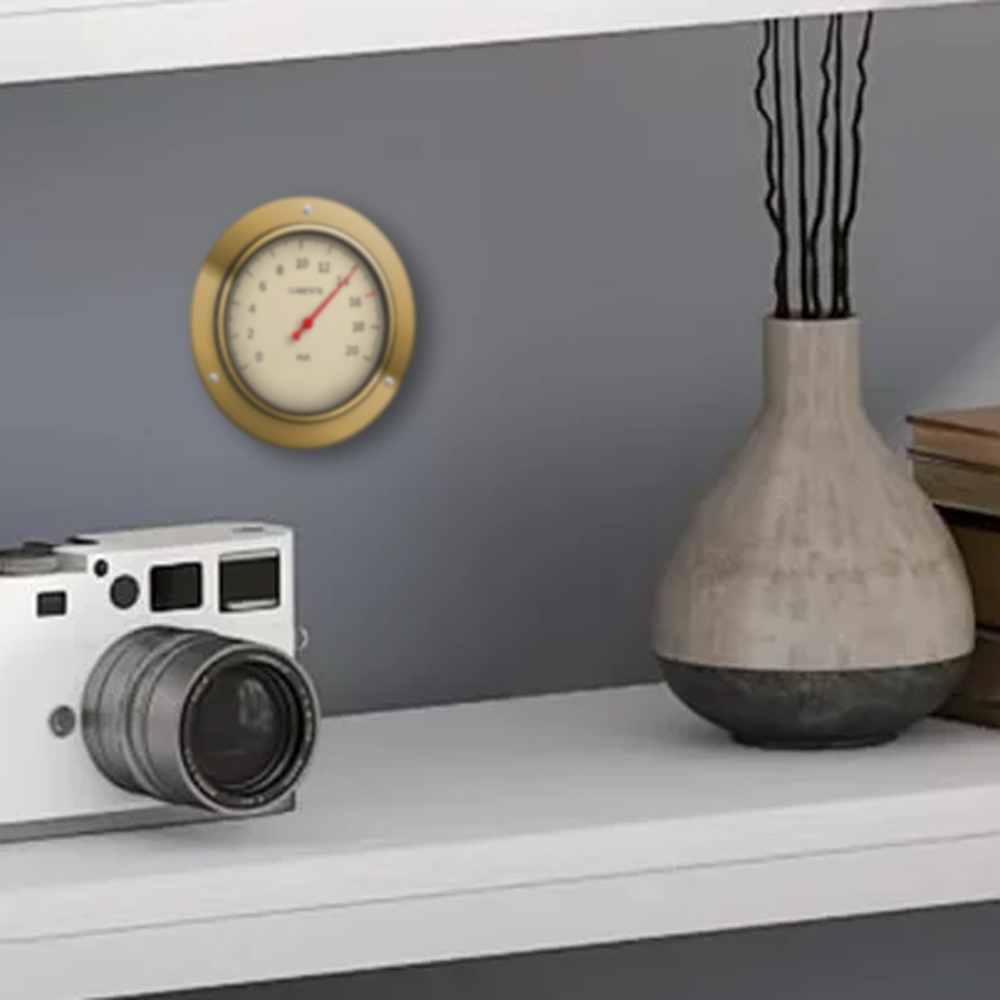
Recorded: 14,mA
